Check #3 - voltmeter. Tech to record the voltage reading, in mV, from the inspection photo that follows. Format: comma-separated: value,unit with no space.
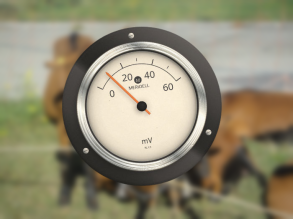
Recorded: 10,mV
